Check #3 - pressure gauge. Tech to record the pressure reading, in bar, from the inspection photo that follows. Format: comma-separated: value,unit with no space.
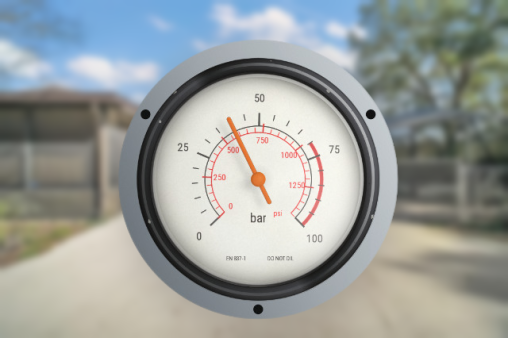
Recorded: 40,bar
